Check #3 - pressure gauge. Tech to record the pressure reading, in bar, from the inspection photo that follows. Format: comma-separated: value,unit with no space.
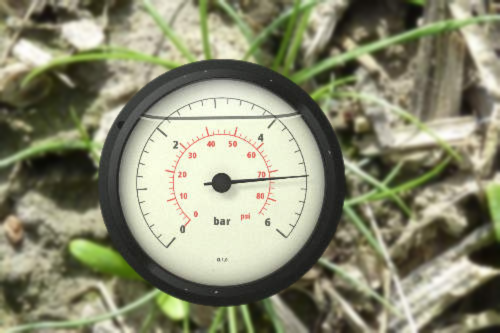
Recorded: 5,bar
